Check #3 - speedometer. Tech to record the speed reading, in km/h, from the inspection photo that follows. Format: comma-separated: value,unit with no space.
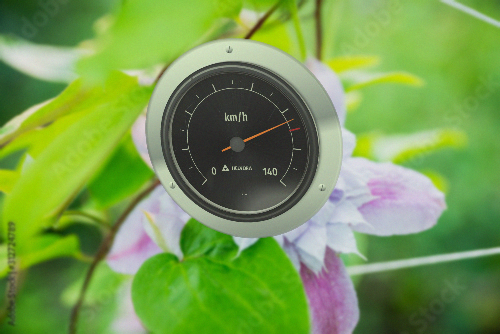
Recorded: 105,km/h
